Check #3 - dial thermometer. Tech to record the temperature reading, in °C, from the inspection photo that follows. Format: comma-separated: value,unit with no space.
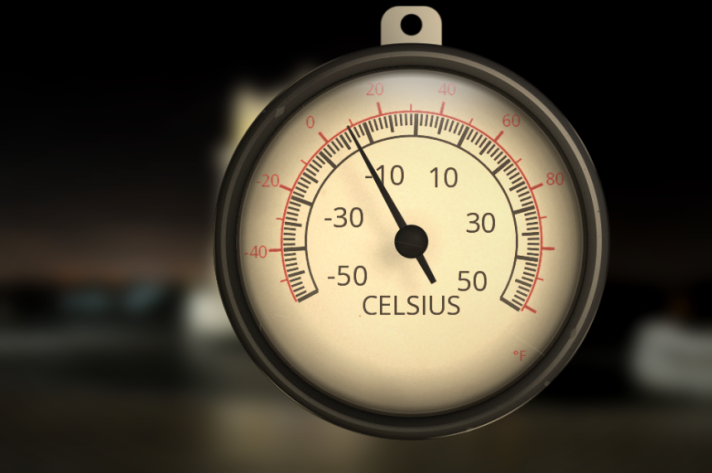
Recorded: -13,°C
